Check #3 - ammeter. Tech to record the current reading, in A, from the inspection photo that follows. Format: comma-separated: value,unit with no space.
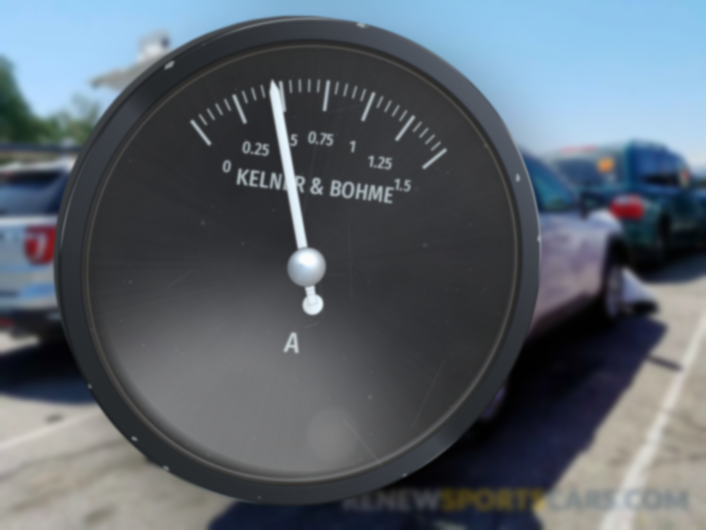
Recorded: 0.45,A
